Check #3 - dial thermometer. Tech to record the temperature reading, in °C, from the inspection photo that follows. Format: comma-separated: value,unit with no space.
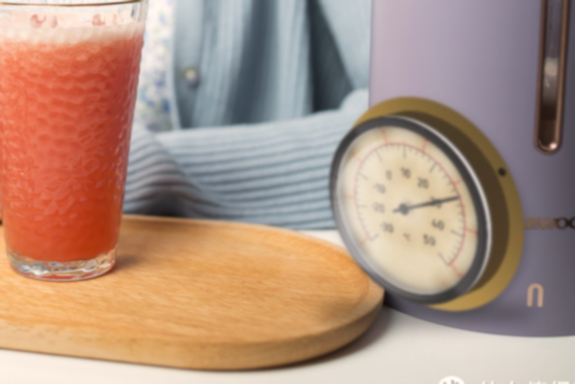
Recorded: 30,°C
